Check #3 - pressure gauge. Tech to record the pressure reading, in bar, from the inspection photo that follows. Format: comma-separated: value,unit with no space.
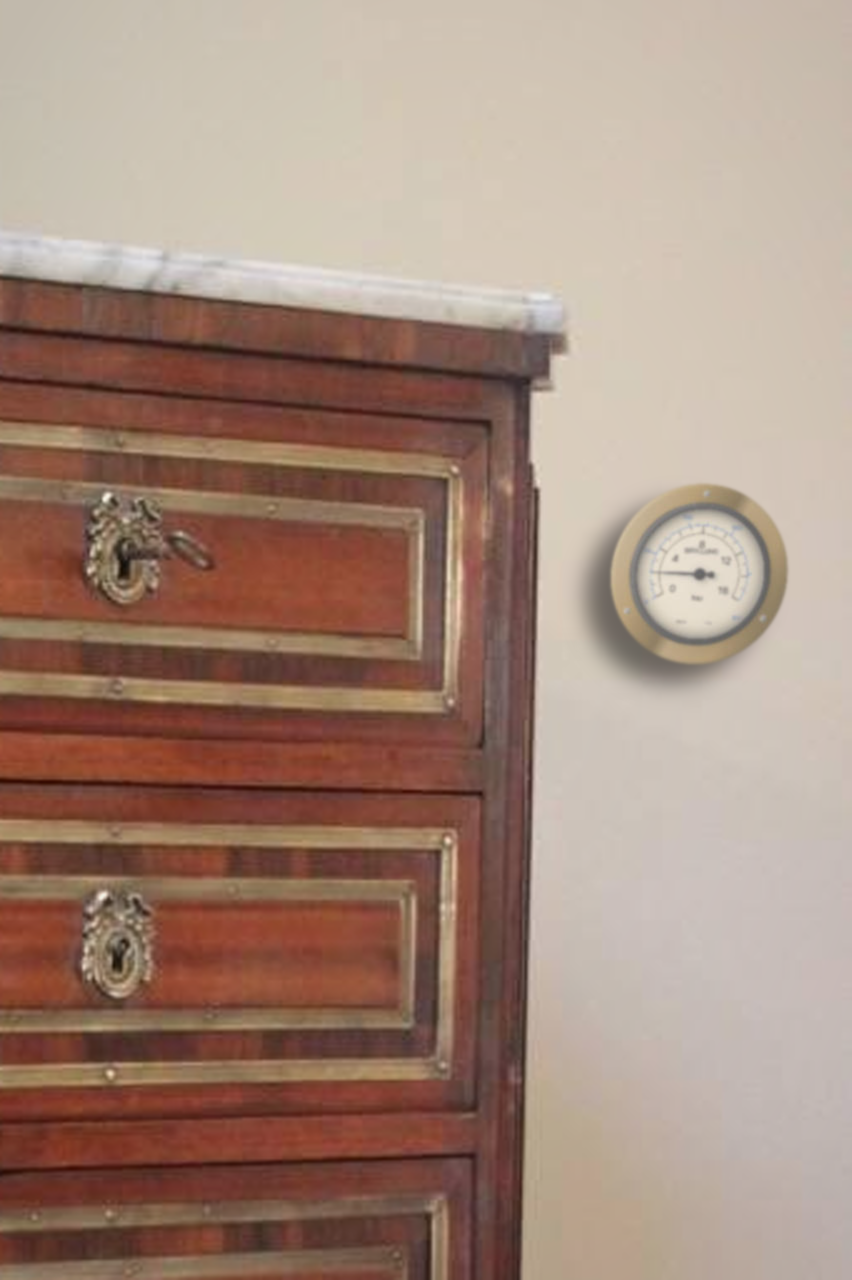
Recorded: 2,bar
